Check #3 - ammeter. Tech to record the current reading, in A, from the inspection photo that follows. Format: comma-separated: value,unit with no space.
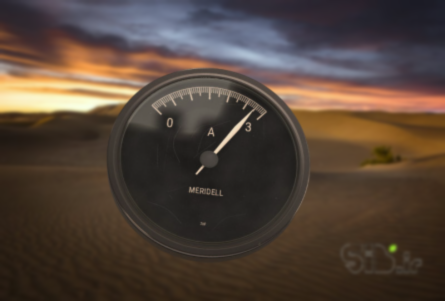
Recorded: 2.75,A
